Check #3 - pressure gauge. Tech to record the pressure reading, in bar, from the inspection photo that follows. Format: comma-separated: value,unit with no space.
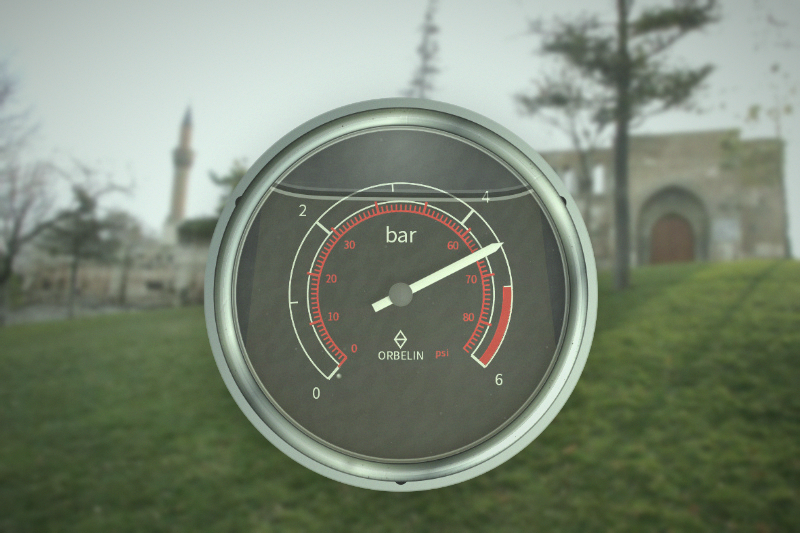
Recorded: 4.5,bar
